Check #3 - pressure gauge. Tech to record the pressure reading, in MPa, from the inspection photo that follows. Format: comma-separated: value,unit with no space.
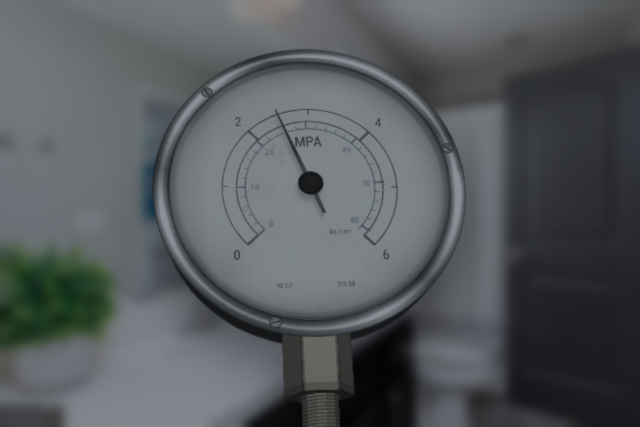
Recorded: 2.5,MPa
